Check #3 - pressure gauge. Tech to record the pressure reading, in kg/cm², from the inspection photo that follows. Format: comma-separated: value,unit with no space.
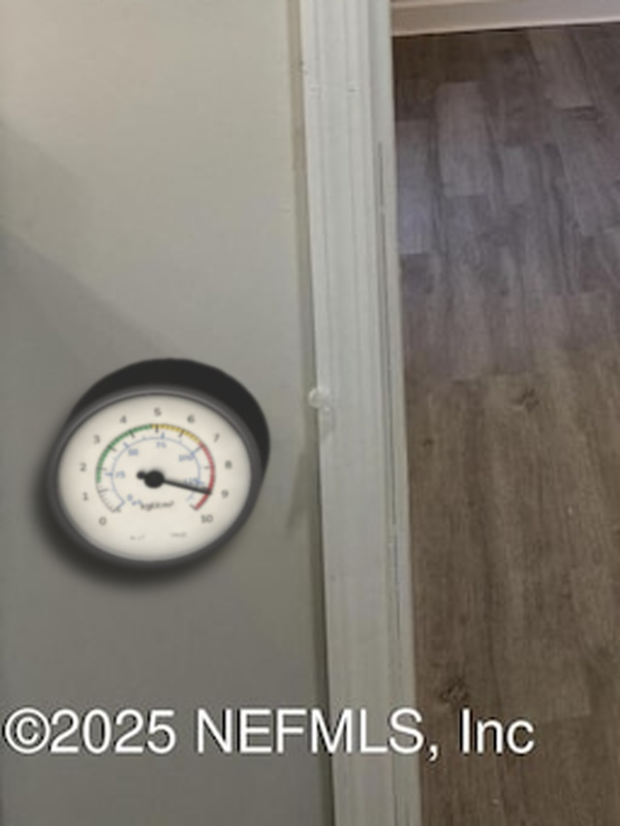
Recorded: 9,kg/cm²
